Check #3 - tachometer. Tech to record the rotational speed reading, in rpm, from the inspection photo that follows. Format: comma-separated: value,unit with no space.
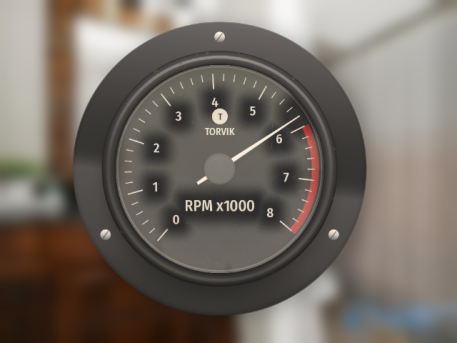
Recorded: 5800,rpm
